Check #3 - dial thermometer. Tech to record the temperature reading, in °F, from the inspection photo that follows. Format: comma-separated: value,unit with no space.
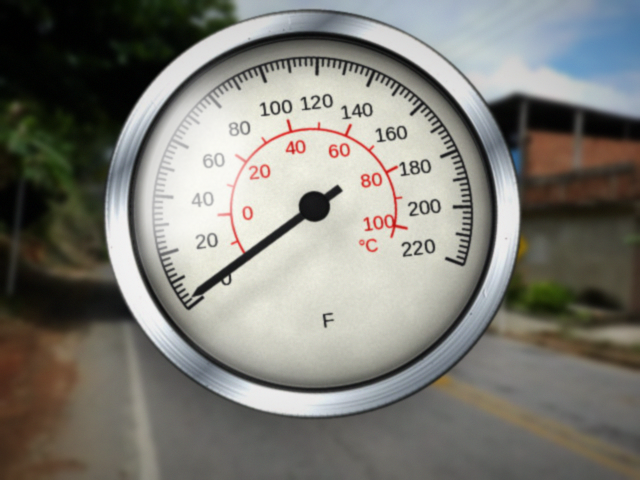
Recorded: 2,°F
